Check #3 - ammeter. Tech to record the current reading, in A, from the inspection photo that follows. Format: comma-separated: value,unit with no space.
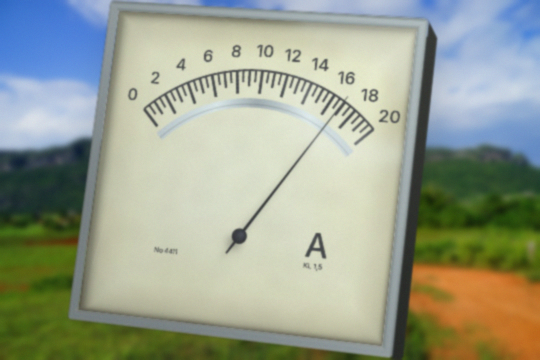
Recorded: 17,A
